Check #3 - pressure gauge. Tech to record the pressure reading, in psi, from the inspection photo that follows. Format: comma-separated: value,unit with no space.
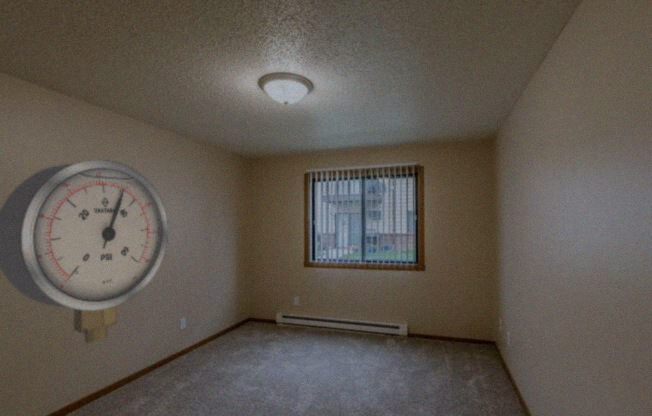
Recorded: 35,psi
